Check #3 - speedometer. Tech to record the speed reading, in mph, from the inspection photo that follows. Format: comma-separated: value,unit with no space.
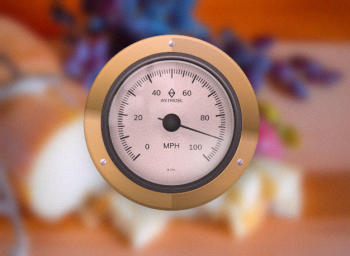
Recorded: 90,mph
